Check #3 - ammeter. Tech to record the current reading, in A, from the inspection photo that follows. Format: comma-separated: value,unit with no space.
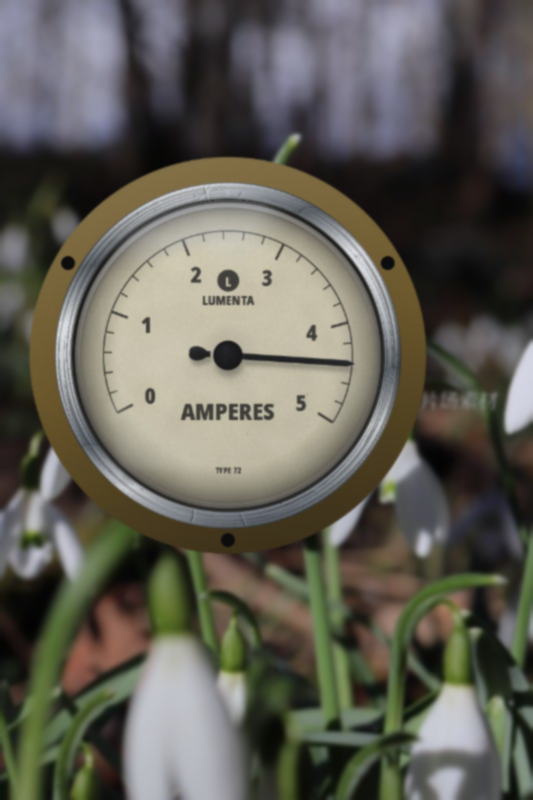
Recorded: 4.4,A
